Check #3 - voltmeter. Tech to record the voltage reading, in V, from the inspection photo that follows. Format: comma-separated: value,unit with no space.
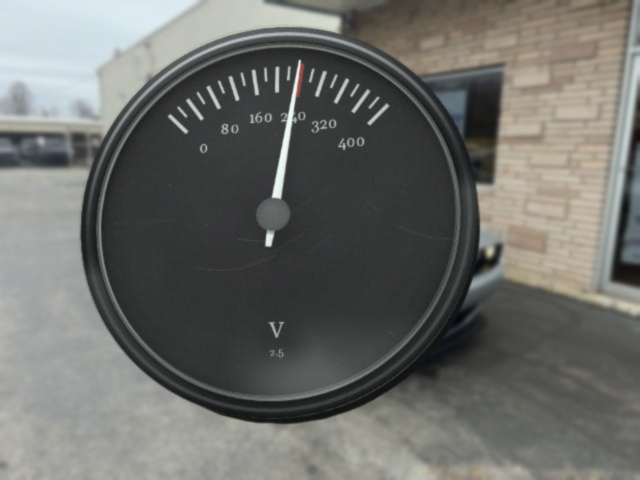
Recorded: 240,V
